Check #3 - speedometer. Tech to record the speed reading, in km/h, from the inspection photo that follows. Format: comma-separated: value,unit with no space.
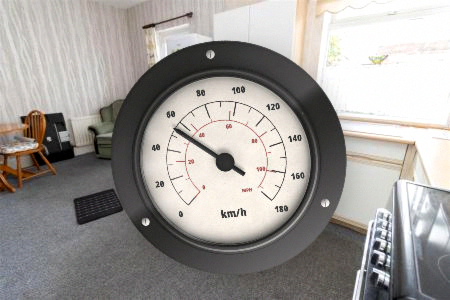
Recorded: 55,km/h
